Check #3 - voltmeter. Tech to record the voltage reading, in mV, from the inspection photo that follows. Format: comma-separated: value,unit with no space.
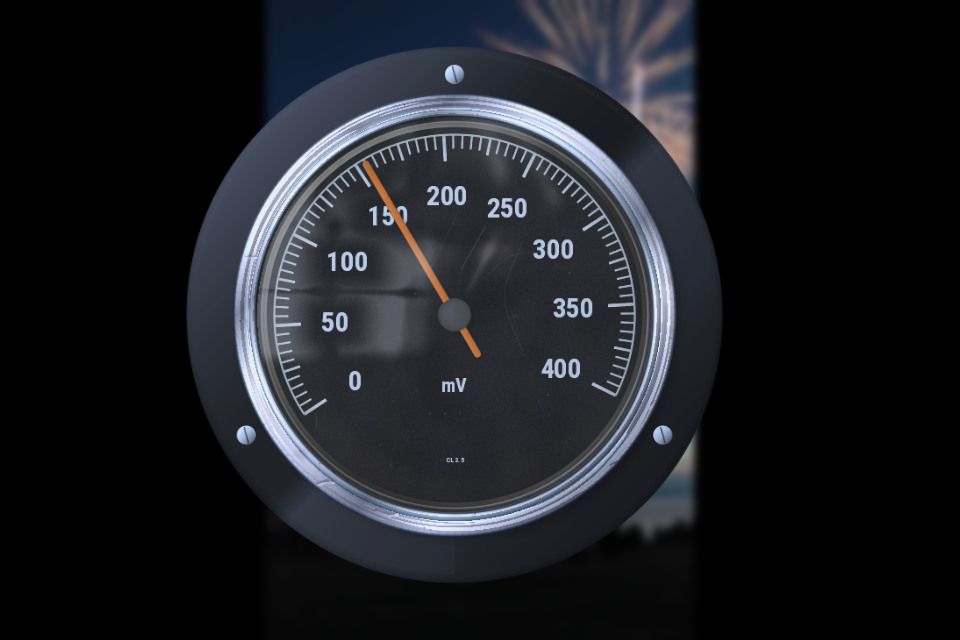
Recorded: 155,mV
